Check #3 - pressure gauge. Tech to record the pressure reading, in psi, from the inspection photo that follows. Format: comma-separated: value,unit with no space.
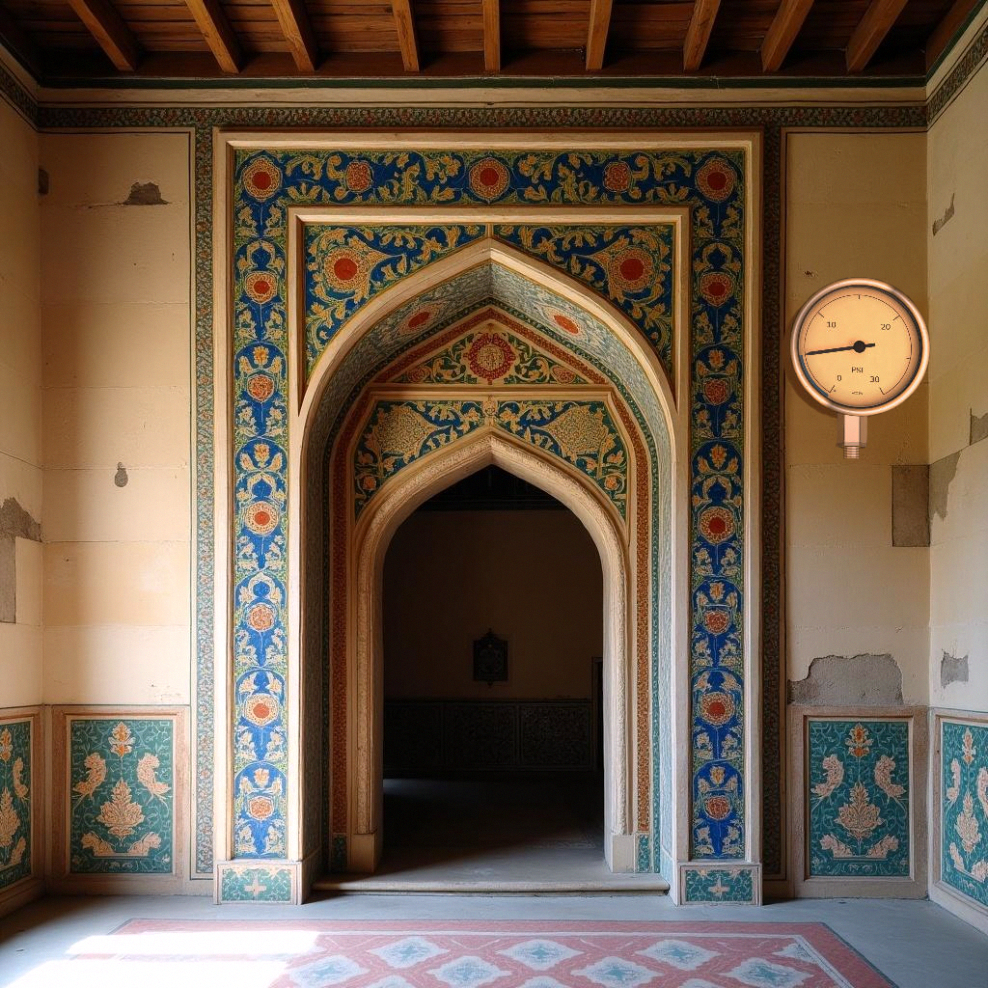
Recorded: 5,psi
